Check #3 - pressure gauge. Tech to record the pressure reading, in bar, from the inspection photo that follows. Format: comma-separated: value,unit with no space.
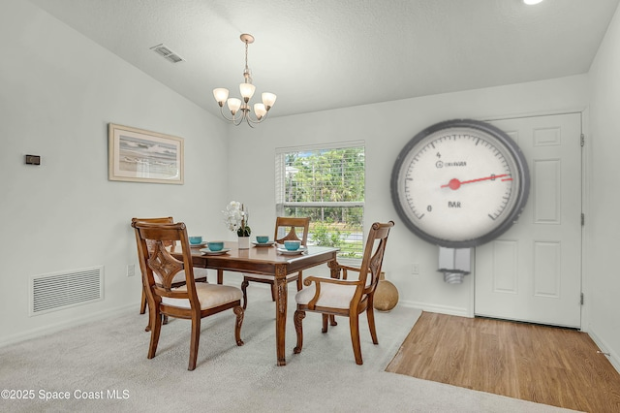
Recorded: 8,bar
